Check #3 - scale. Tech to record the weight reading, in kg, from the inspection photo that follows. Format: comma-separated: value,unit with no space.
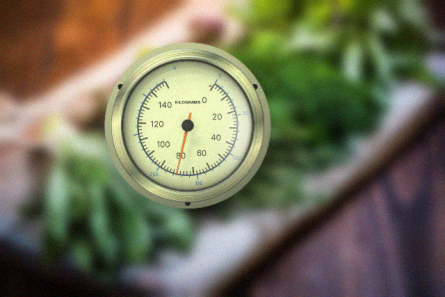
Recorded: 80,kg
